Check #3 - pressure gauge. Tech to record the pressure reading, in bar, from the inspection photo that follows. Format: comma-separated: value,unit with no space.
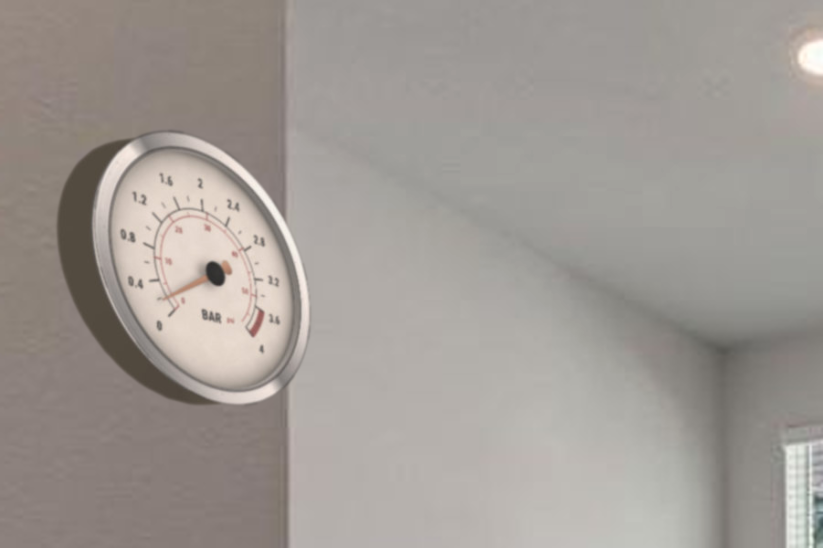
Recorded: 0.2,bar
